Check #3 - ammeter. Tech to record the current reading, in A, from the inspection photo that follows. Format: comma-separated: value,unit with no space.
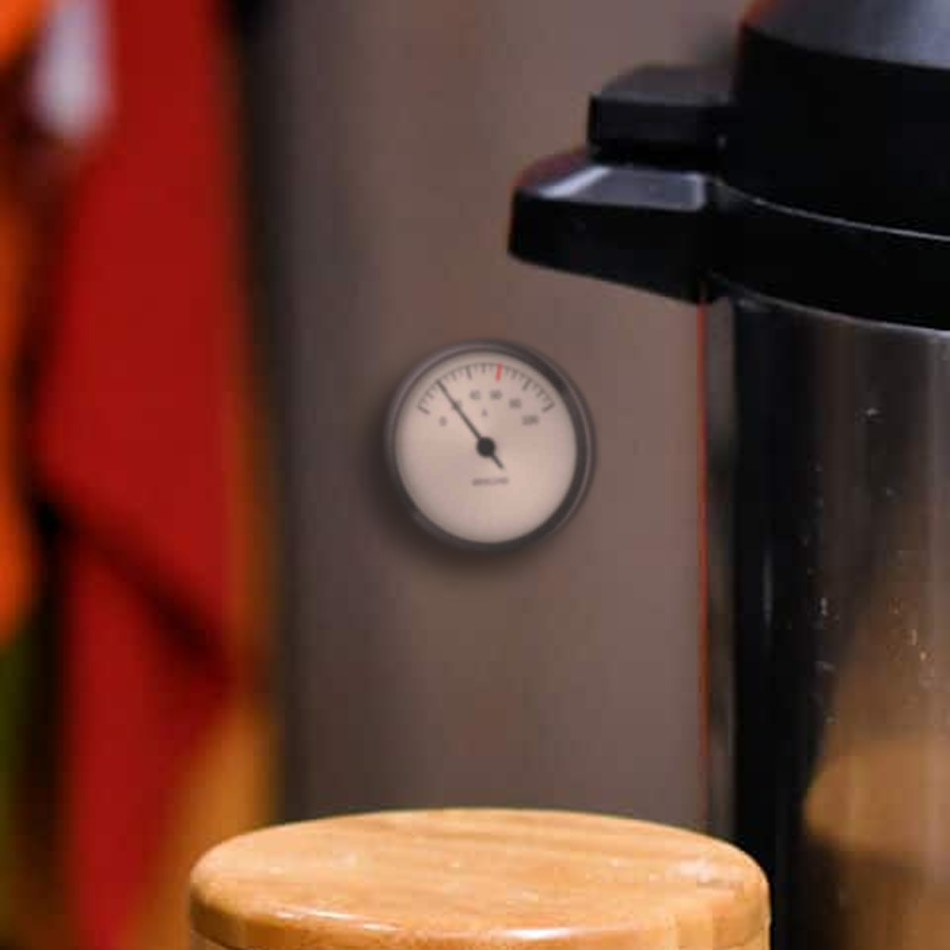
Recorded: 20,A
